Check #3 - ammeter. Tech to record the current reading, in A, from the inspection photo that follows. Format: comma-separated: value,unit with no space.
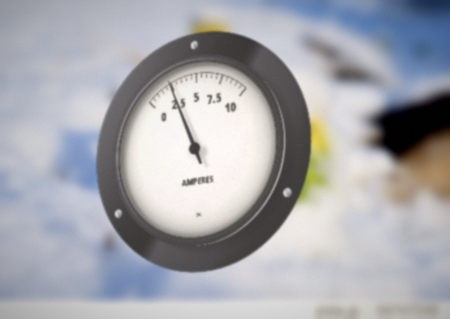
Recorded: 2.5,A
